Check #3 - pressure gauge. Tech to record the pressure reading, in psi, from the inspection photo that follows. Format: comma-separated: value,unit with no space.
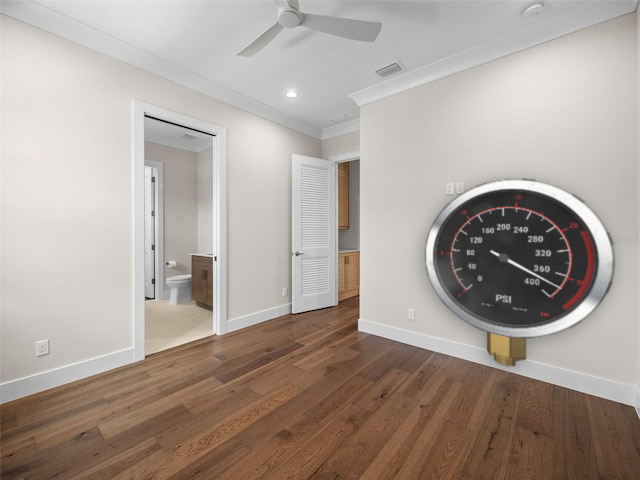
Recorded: 380,psi
